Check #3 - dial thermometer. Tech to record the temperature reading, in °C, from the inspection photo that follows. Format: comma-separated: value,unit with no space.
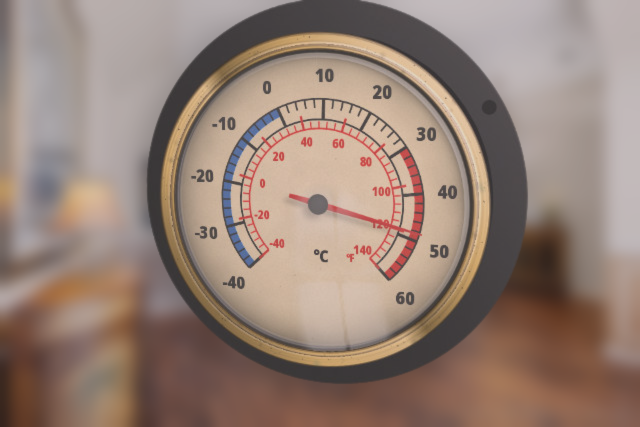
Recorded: 48,°C
